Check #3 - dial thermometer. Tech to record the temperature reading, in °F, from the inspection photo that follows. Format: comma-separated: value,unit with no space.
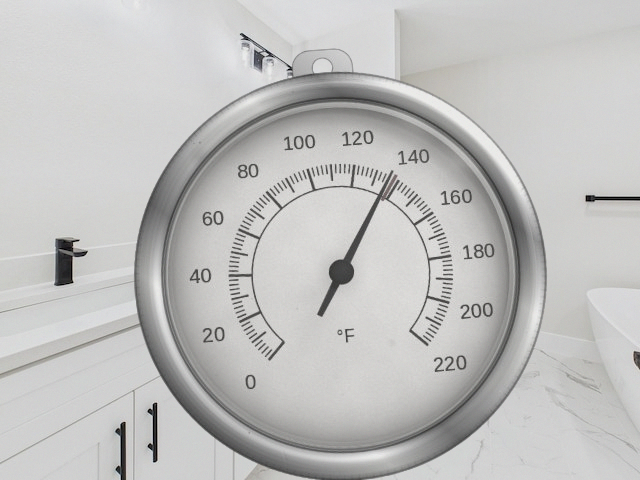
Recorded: 136,°F
